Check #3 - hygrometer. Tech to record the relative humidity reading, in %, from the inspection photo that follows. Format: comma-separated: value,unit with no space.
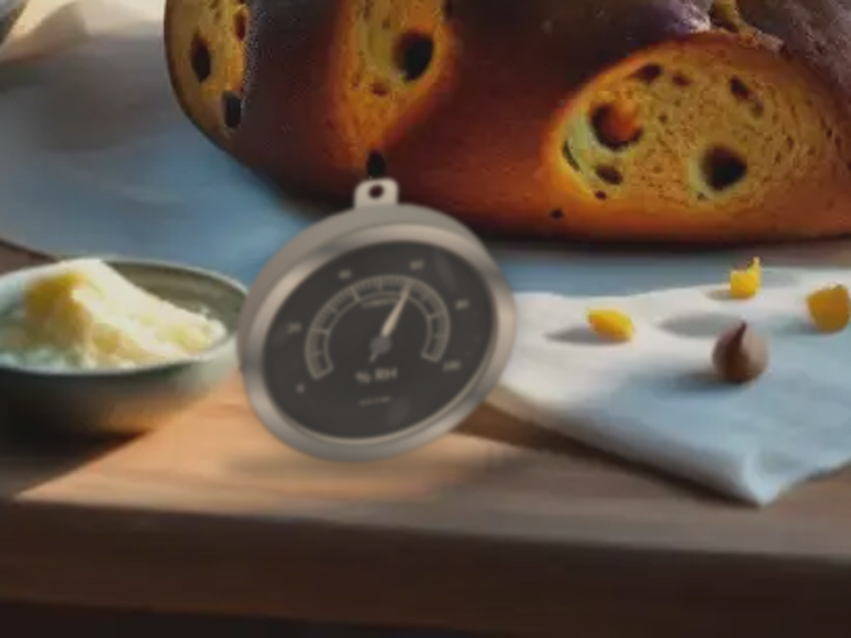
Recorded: 60,%
